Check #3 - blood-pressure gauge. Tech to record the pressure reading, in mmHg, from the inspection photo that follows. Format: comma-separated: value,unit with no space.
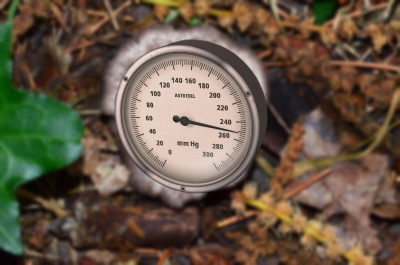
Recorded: 250,mmHg
